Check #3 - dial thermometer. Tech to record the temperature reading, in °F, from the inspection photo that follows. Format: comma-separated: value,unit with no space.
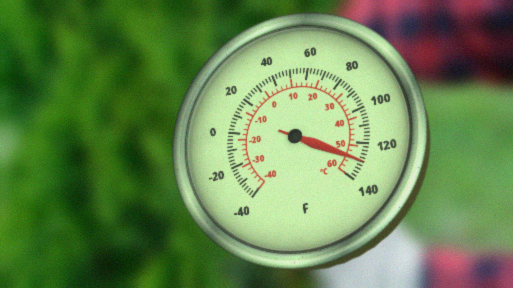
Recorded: 130,°F
